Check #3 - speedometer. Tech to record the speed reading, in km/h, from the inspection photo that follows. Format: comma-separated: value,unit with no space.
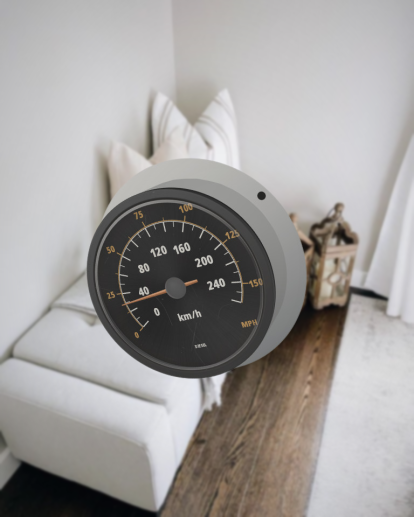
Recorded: 30,km/h
